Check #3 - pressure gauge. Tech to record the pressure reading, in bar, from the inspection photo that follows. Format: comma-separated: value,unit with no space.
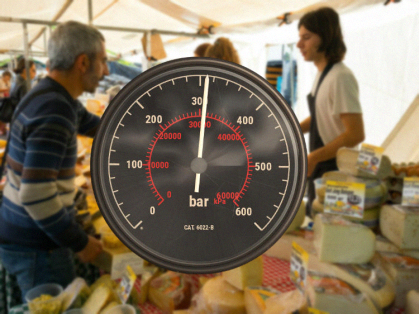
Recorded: 310,bar
